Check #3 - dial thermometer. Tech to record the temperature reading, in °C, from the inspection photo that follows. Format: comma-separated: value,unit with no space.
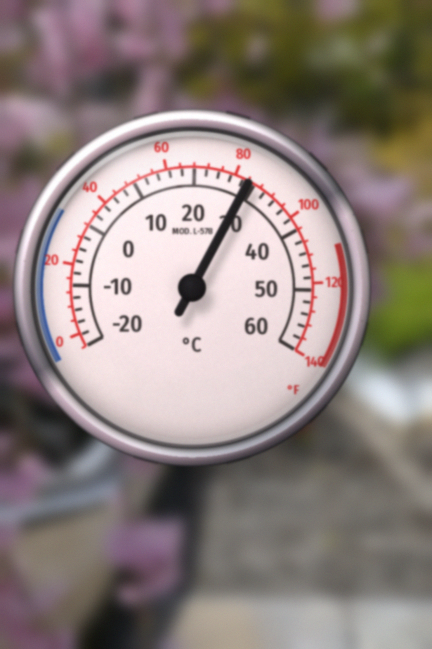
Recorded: 29,°C
